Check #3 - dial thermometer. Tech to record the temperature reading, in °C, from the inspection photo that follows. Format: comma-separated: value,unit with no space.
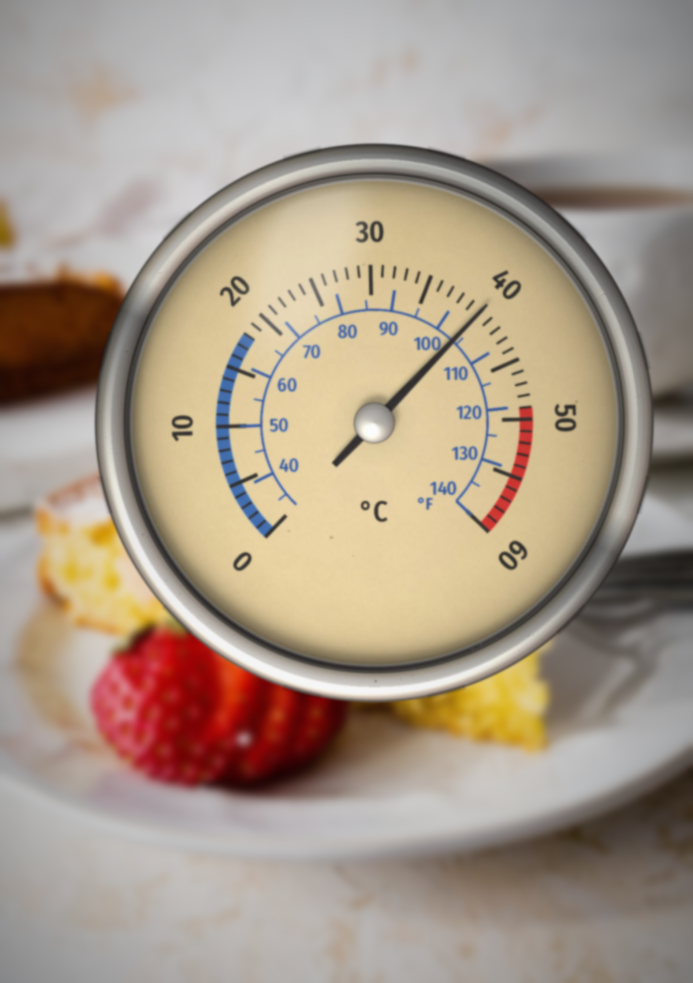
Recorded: 40,°C
